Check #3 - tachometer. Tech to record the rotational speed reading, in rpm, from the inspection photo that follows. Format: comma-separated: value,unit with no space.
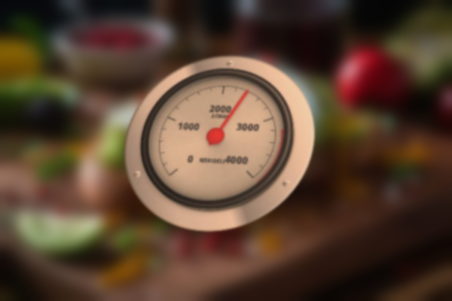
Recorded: 2400,rpm
